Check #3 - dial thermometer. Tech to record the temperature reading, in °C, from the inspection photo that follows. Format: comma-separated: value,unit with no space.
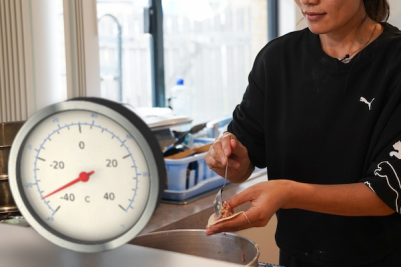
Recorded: -34,°C
